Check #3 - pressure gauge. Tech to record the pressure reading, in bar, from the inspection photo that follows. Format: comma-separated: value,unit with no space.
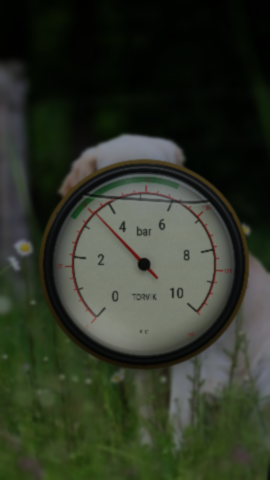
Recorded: 3.5,bar
